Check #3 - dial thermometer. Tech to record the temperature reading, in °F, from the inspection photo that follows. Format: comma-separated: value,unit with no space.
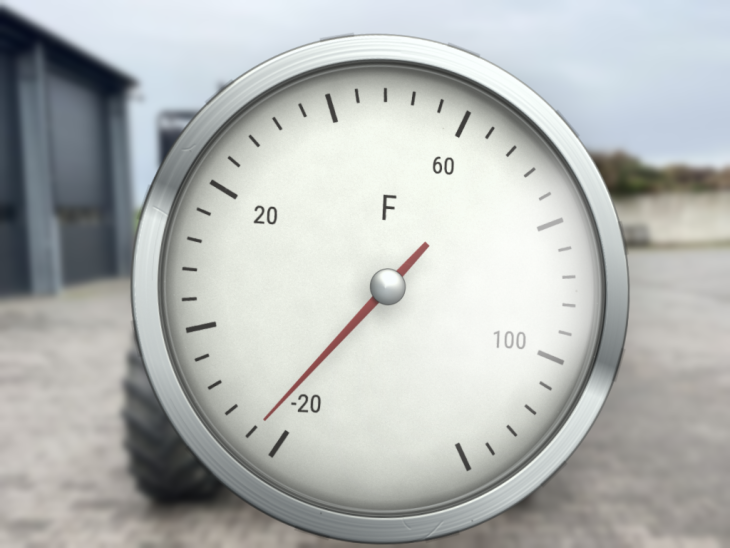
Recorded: -16,°F
